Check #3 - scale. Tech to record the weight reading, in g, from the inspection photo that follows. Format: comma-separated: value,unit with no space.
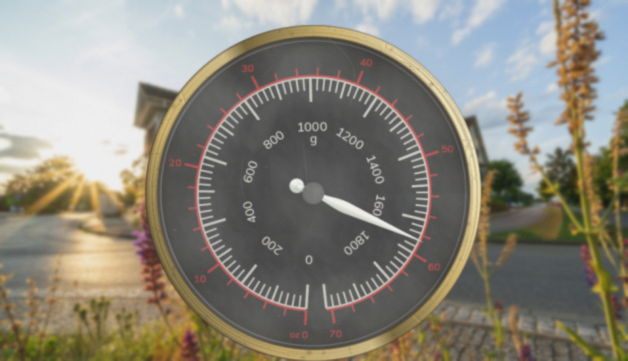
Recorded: 1660,g
